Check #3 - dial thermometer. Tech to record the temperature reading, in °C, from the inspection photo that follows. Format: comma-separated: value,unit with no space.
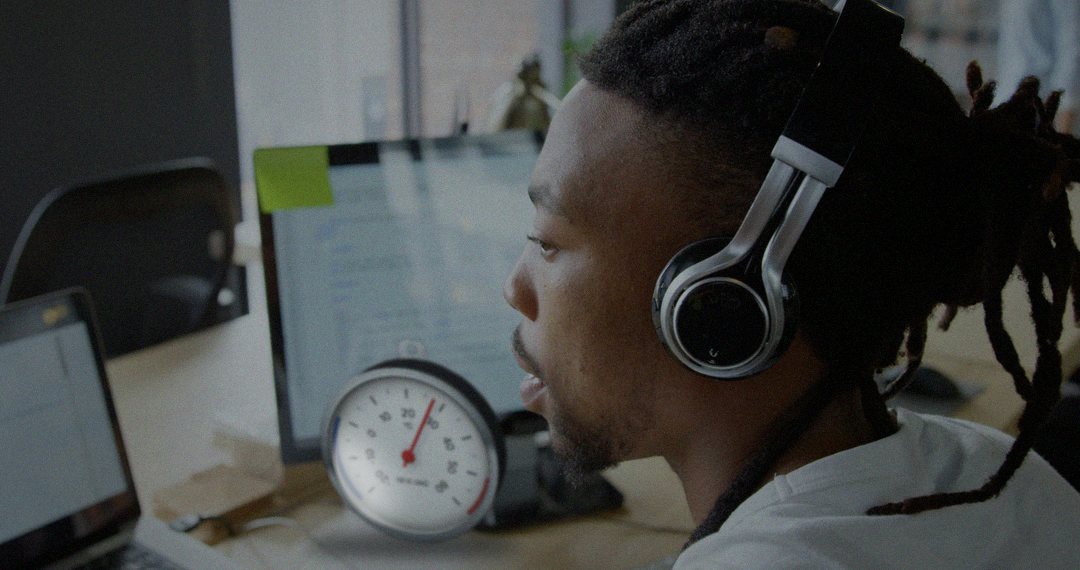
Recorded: 27.5,°C
